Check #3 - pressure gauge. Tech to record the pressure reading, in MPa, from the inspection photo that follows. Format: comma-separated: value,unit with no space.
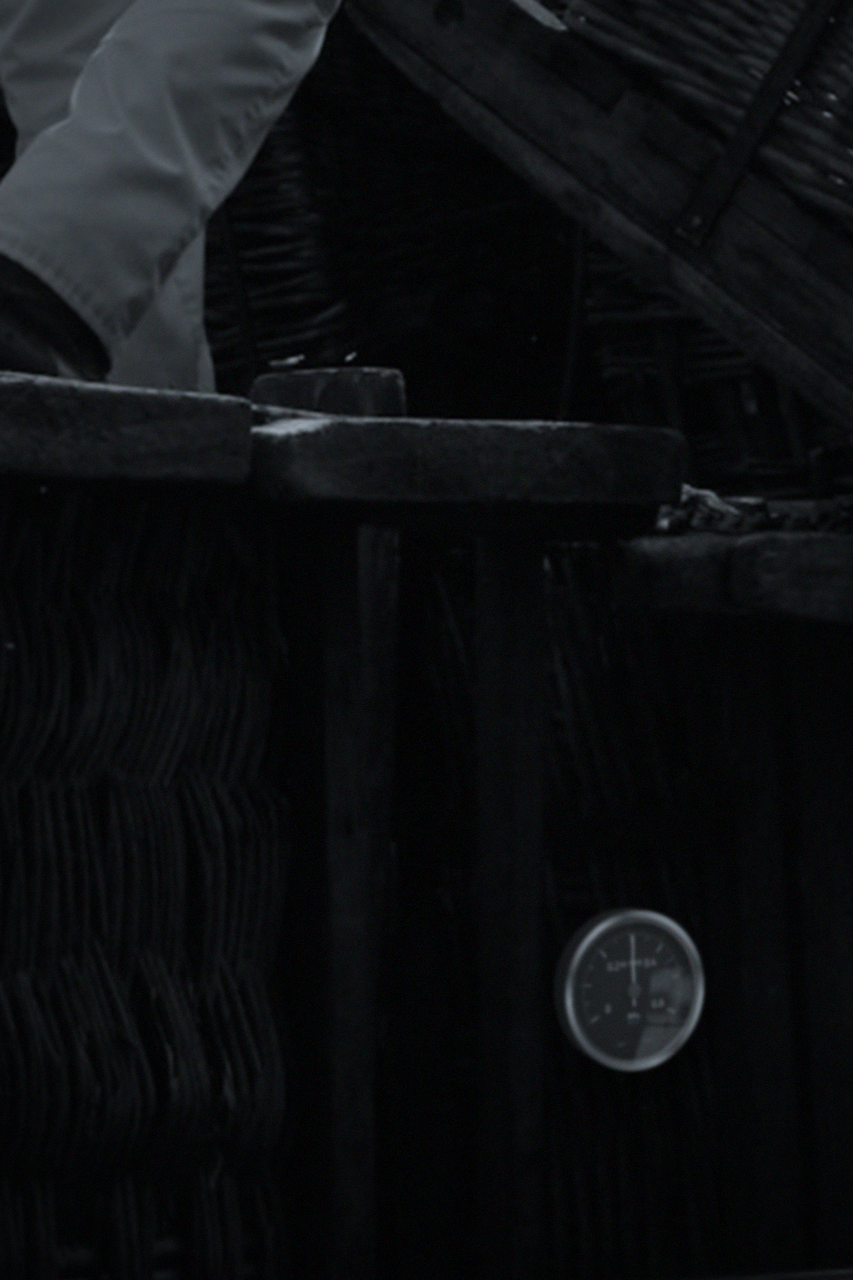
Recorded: 0.3,MPa
